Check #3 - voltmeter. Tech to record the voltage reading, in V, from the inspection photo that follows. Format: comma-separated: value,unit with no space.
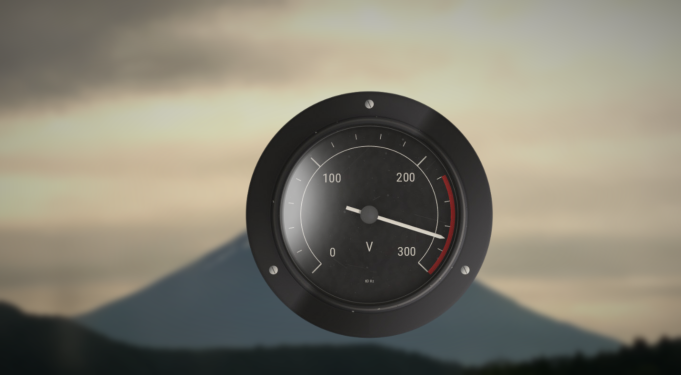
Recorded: 270,V
